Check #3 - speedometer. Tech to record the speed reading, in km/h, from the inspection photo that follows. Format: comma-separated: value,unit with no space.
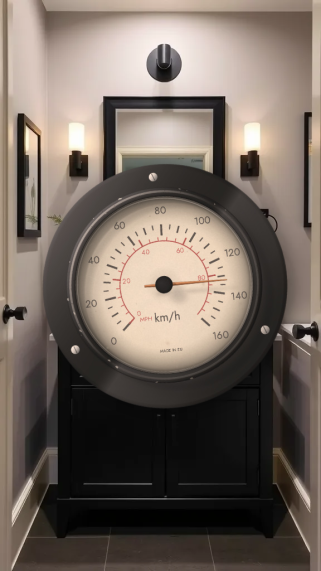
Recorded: 132.5,km/h
